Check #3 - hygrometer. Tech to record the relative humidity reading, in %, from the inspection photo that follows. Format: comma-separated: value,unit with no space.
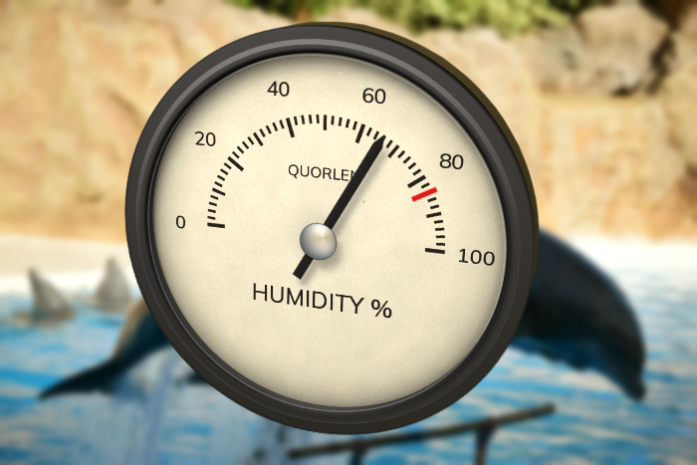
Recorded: 66,%
